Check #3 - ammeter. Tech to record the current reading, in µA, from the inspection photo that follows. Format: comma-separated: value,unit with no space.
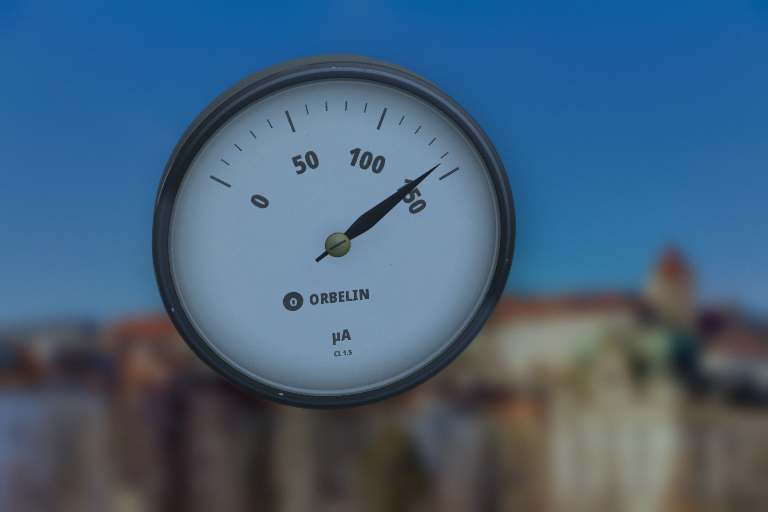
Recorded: 140,µA
